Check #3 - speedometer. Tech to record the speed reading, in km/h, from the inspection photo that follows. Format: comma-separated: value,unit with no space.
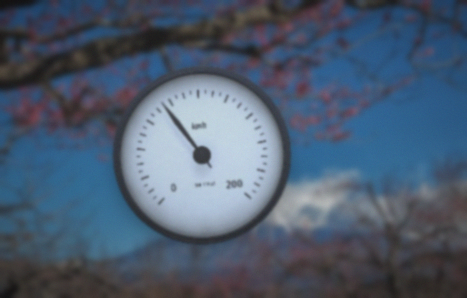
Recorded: 75,km/h
